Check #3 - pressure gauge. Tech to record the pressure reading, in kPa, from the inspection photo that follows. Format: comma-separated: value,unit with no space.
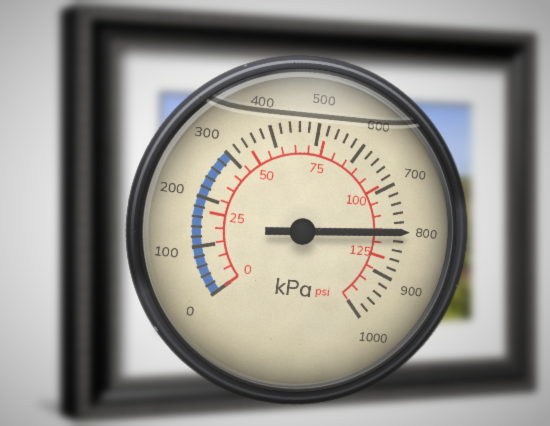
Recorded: 800,kPa
